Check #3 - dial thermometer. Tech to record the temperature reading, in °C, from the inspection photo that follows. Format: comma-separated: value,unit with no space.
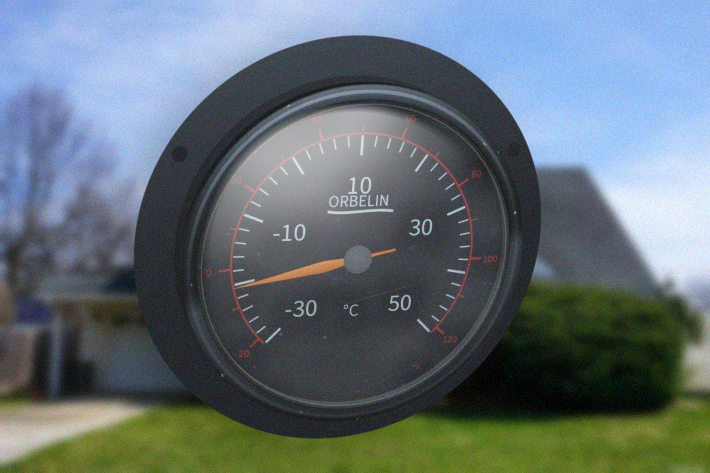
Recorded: -20,°C
